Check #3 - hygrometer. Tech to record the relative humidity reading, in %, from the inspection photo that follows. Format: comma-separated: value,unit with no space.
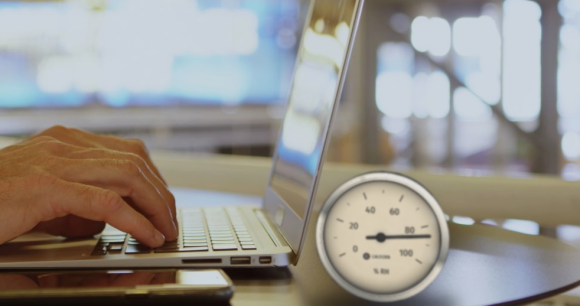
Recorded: 85,%
